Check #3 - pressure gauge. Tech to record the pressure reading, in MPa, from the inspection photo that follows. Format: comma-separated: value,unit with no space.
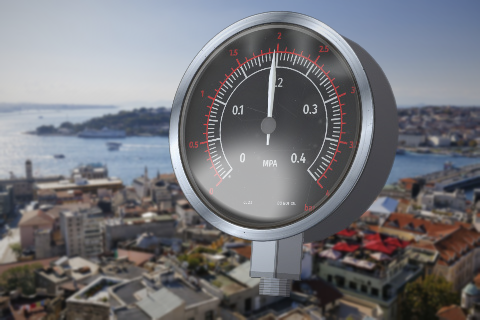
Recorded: 0.2,MPa
